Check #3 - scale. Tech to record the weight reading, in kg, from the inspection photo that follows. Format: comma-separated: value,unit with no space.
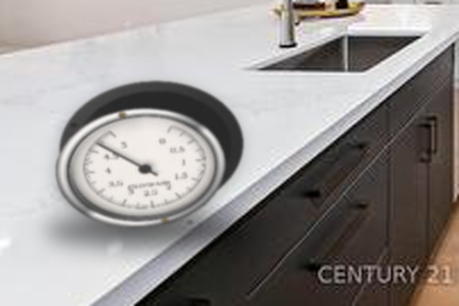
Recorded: 4.75,kg
